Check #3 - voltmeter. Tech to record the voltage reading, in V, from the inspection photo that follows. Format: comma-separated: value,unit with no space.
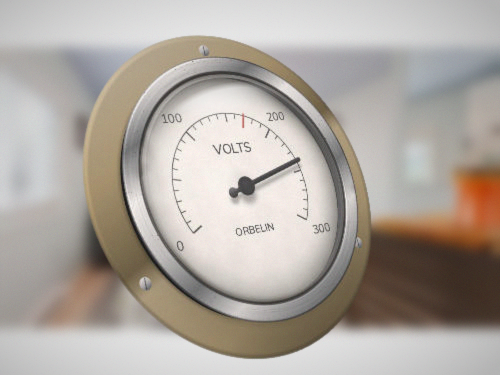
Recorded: 240,V
